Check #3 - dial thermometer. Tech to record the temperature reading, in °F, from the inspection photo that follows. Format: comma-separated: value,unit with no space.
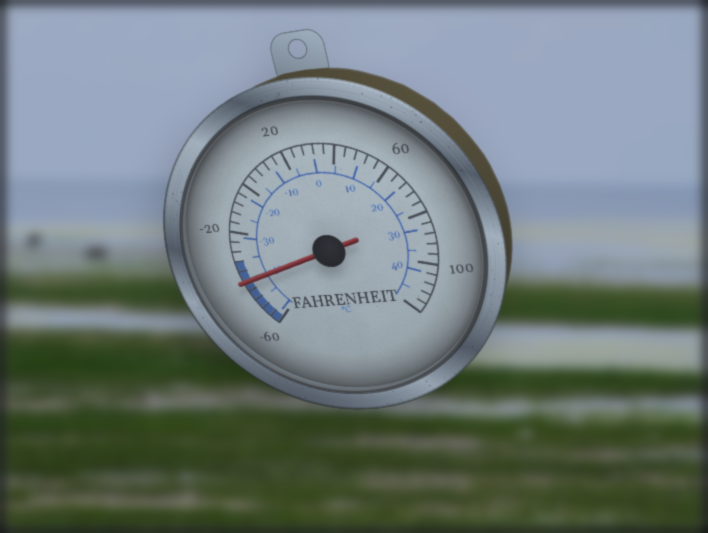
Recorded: -40,°F
